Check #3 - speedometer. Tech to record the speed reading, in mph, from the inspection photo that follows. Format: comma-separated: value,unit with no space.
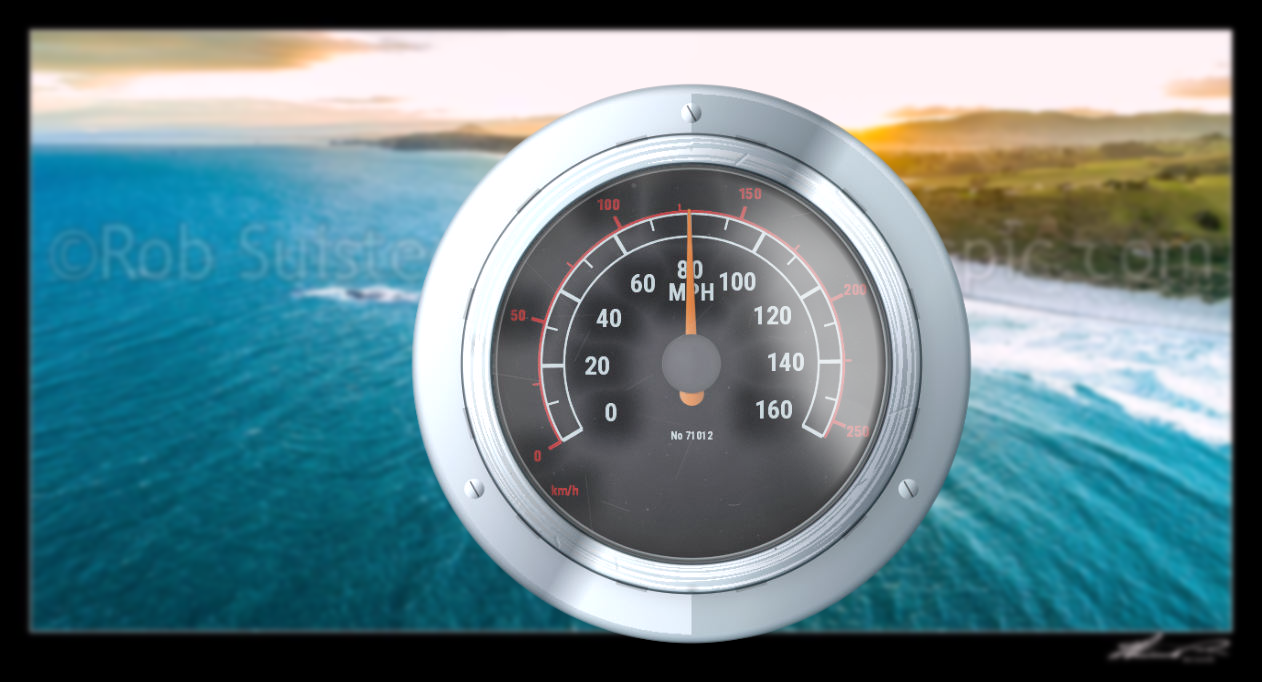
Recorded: 80,mph
